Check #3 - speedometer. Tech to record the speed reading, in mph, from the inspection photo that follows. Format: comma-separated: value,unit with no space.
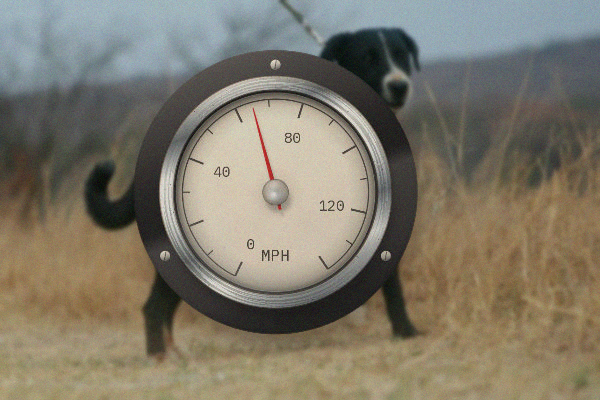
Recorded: 65,mph
